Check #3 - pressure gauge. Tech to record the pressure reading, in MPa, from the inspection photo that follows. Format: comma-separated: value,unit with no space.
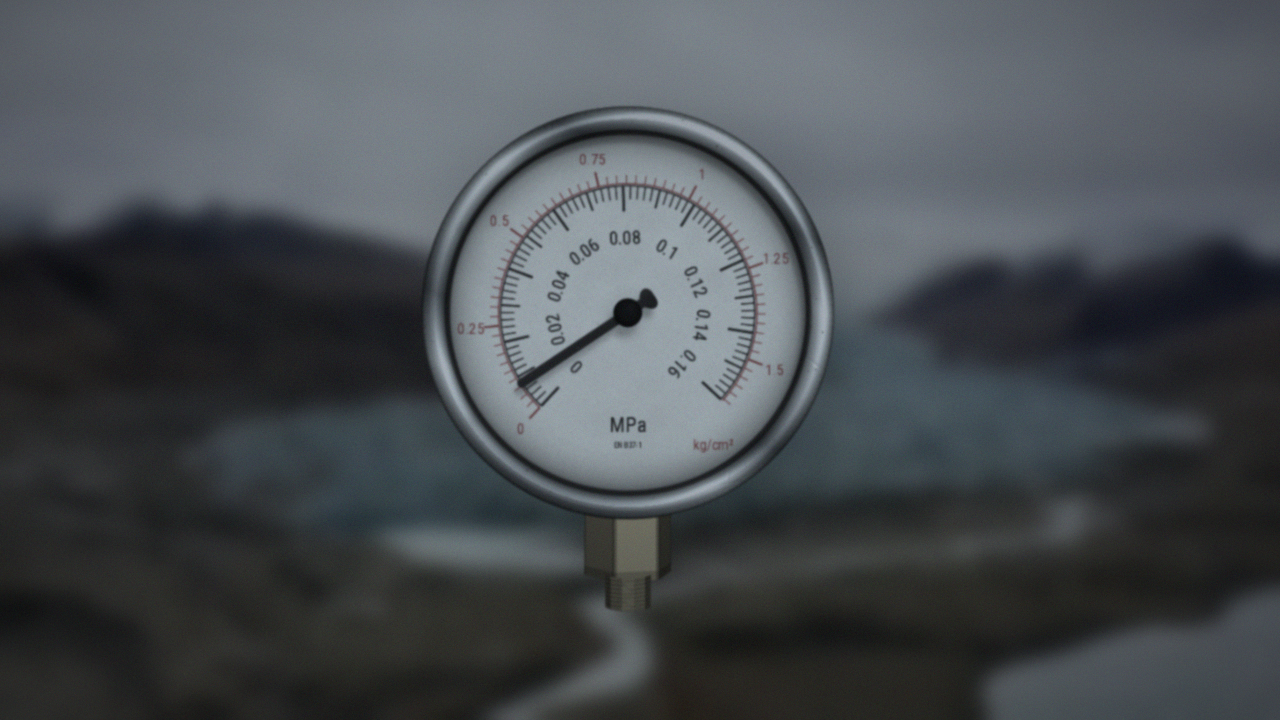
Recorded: 0.008,MPa
